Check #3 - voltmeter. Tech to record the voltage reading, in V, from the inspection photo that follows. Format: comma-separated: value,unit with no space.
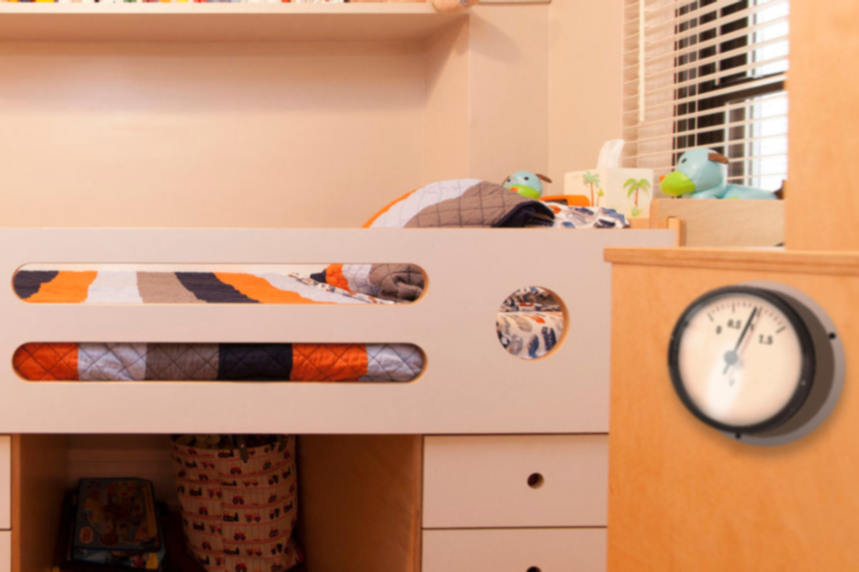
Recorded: 1,V
